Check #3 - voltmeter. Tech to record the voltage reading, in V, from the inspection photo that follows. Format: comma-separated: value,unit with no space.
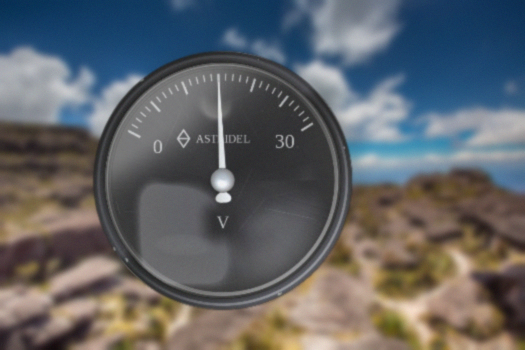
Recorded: 15,V
